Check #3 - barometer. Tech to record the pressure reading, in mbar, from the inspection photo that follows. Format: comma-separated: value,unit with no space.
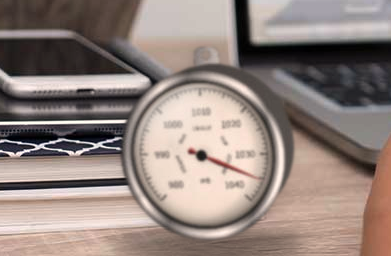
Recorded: 1035,mbar
